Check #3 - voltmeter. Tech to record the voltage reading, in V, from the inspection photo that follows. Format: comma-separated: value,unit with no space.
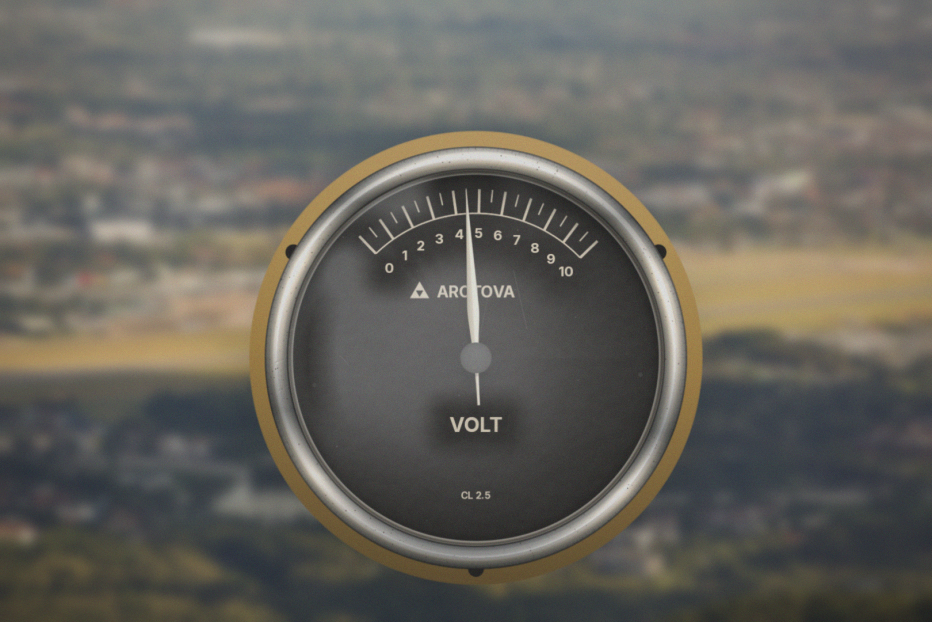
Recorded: 4.5,V
